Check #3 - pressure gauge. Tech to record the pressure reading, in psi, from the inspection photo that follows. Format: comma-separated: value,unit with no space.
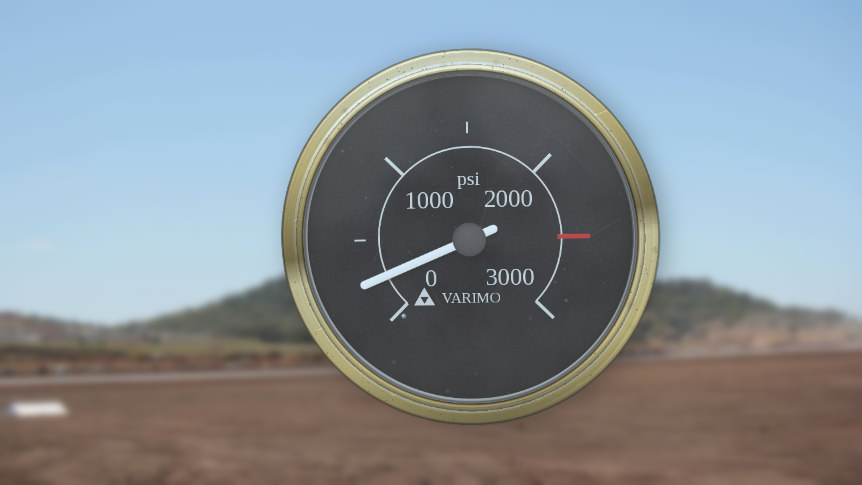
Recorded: 250,psi
